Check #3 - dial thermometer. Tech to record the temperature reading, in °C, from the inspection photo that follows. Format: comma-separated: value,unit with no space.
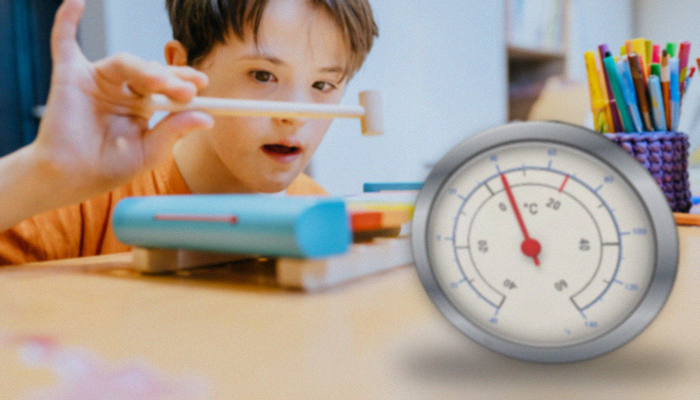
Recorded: 5,°C
